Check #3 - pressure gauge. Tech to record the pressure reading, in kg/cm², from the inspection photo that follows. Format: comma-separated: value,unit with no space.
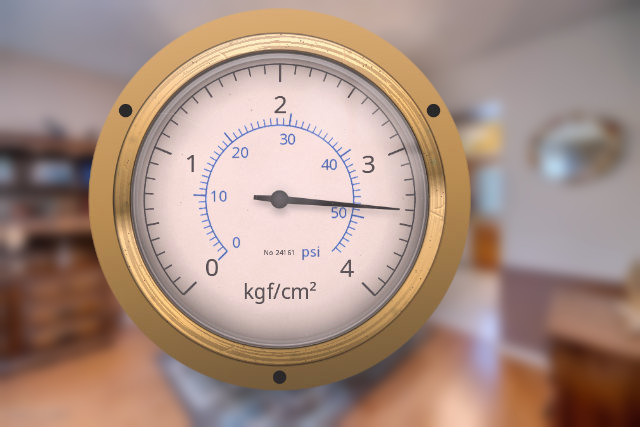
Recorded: 3.4,kg/cm²
